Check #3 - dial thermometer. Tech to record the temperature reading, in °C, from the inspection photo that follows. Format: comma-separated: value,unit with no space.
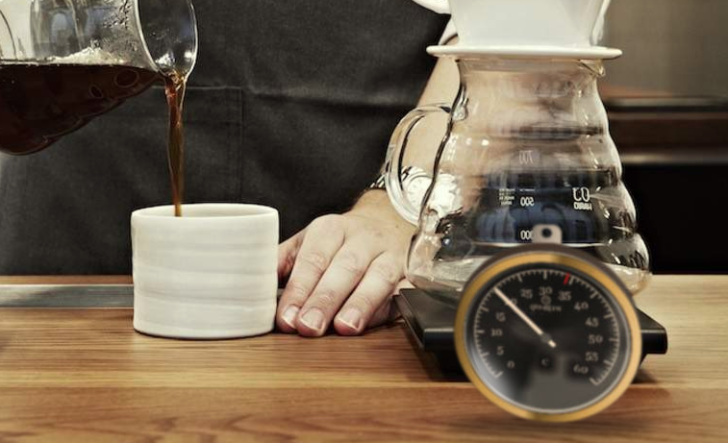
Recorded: 20,°C
